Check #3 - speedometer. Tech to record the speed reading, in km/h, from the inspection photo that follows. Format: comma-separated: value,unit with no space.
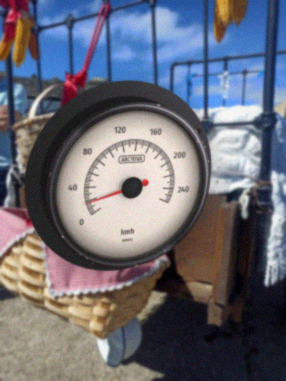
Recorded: 20,km/h
